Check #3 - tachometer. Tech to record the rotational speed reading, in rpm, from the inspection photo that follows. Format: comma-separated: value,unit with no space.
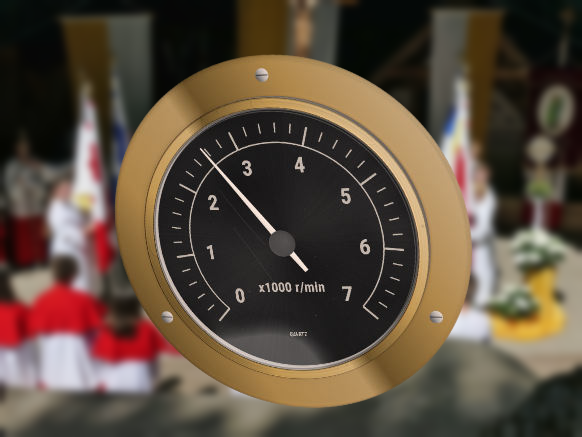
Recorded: 2600,rpm
